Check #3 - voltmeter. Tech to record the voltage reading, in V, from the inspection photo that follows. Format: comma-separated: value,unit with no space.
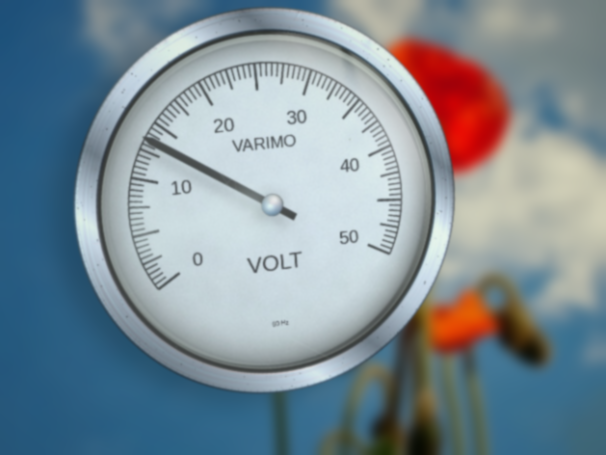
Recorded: 13.5,V
